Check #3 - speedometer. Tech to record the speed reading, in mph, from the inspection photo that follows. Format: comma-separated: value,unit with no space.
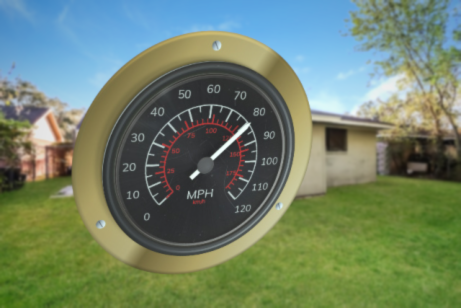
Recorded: 80,mph
